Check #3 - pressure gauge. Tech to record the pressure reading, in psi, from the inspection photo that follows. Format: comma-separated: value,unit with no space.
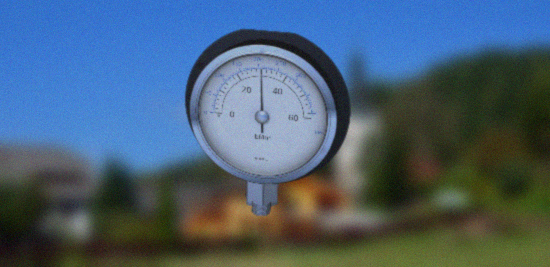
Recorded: 30,psi
